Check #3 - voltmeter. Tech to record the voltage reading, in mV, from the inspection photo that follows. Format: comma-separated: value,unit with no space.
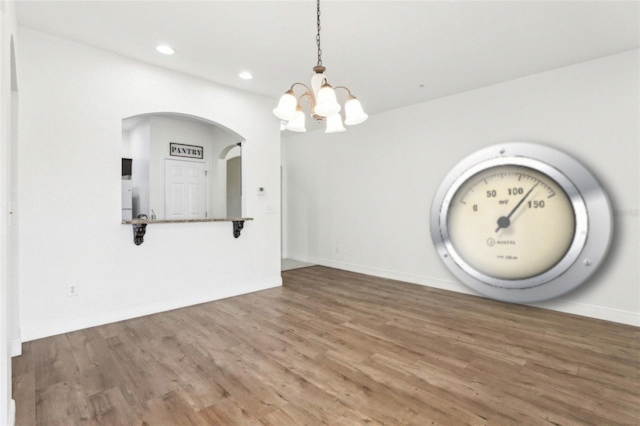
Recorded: 125,mV
